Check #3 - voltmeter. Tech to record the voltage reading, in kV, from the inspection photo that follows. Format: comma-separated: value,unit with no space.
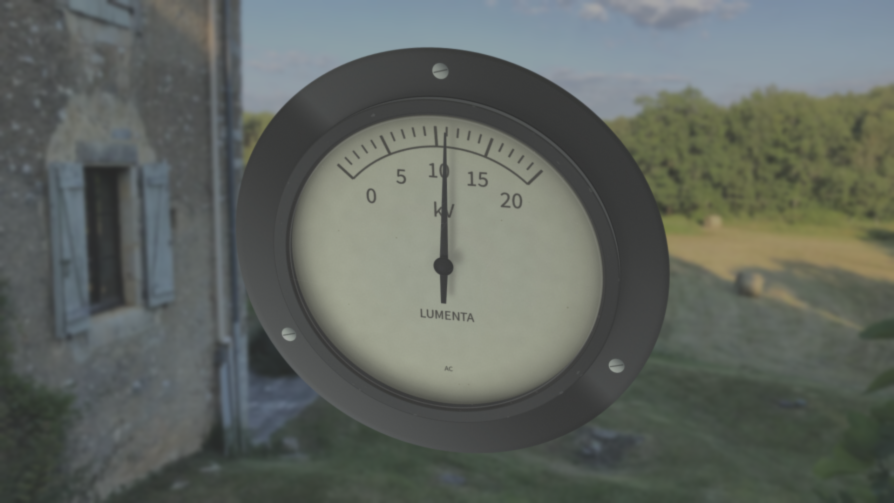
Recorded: 11,kV
